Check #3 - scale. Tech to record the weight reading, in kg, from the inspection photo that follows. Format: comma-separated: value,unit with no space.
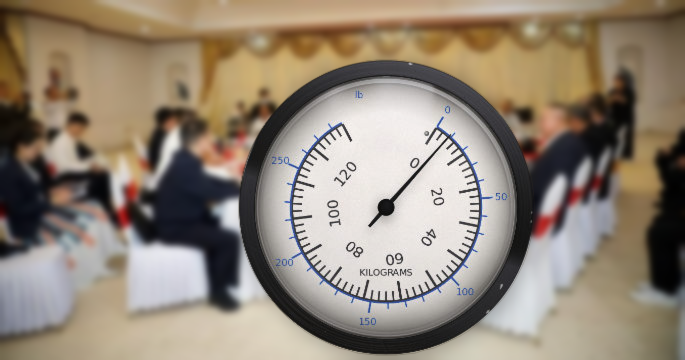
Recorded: 4,kg
